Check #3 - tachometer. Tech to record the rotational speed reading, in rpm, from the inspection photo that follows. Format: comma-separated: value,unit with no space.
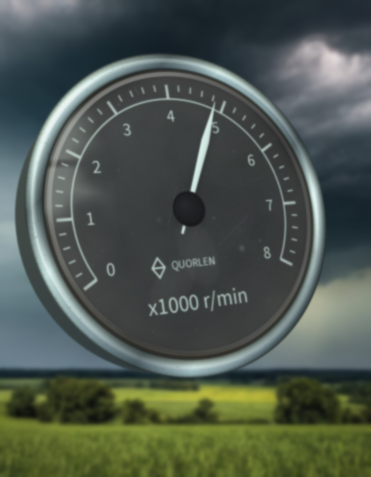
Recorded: 4800,rpm
